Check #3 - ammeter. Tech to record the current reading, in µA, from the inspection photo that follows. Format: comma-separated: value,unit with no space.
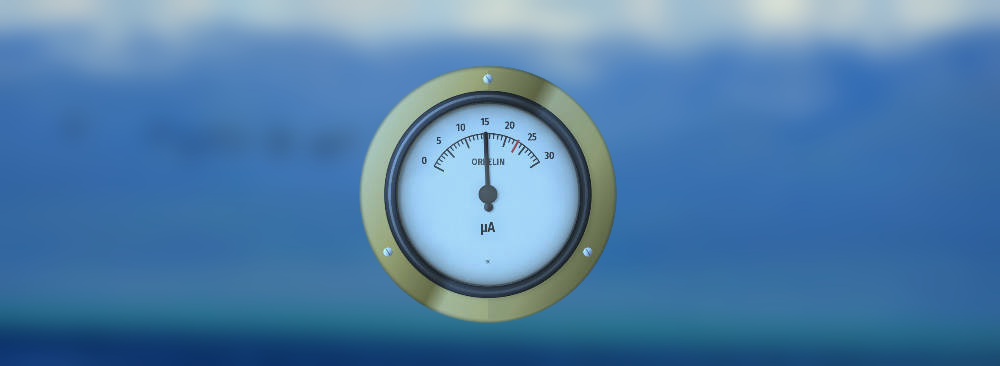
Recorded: 15,µA
